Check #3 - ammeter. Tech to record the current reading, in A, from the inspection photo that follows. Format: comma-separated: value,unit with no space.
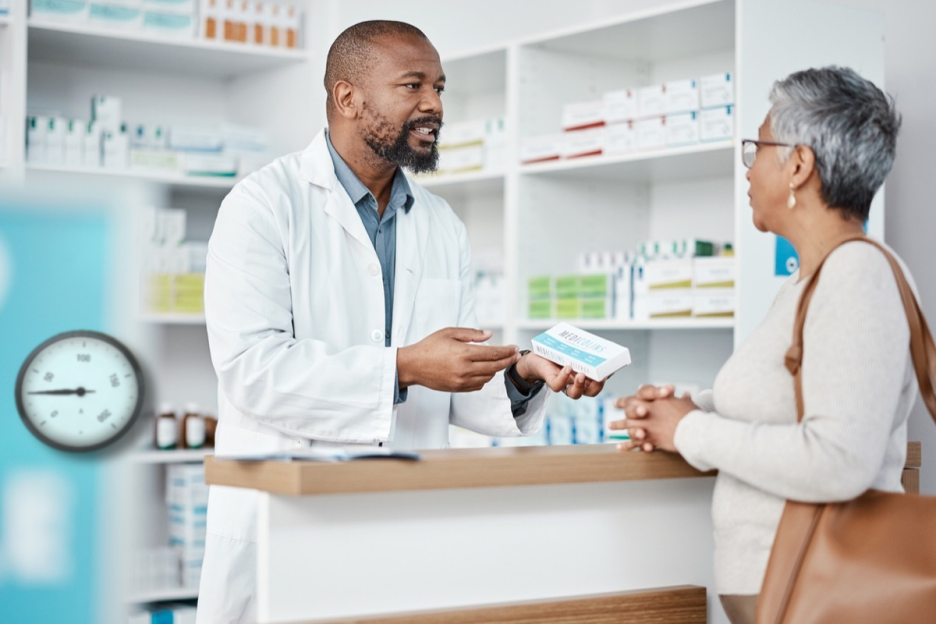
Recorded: 30,A
